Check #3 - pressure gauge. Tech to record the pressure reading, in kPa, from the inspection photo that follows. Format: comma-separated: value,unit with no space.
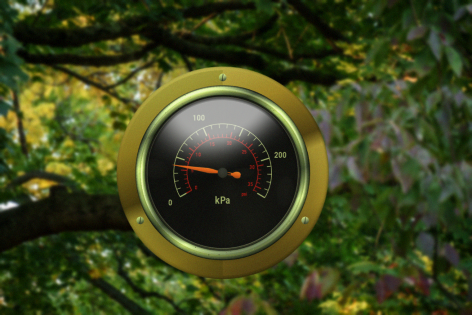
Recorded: 40,kPa
